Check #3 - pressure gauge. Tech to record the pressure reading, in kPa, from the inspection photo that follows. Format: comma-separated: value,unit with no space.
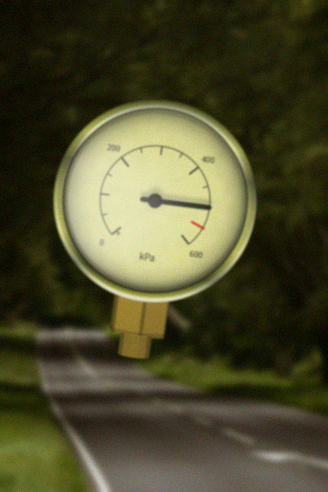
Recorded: 500,kPa
